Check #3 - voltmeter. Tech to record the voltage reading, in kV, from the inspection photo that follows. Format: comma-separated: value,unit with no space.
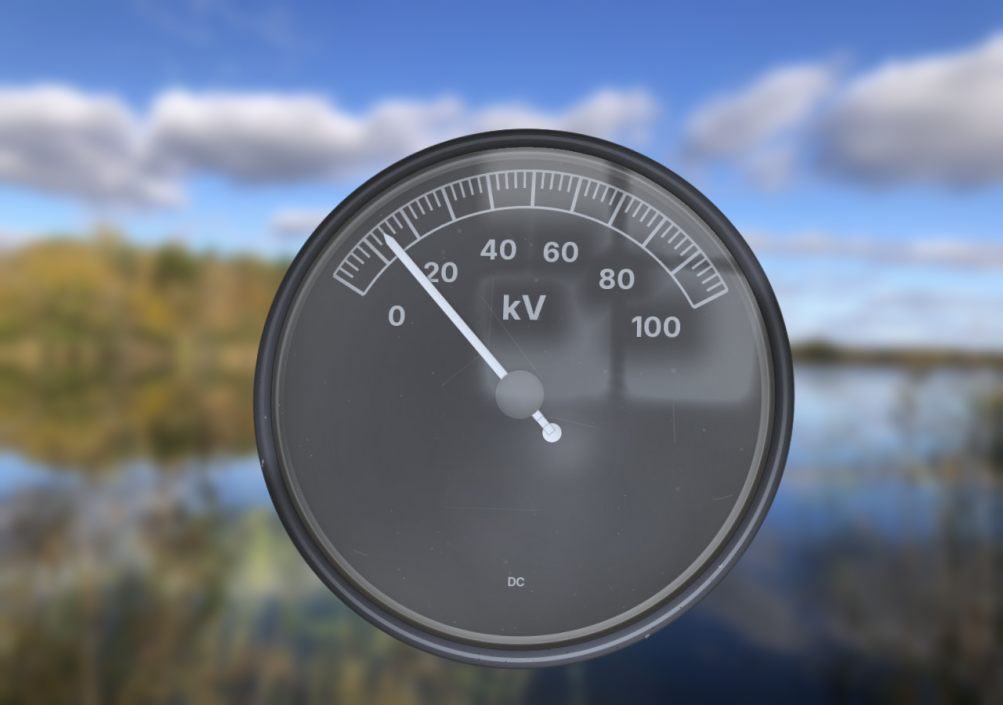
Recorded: 14,kV
